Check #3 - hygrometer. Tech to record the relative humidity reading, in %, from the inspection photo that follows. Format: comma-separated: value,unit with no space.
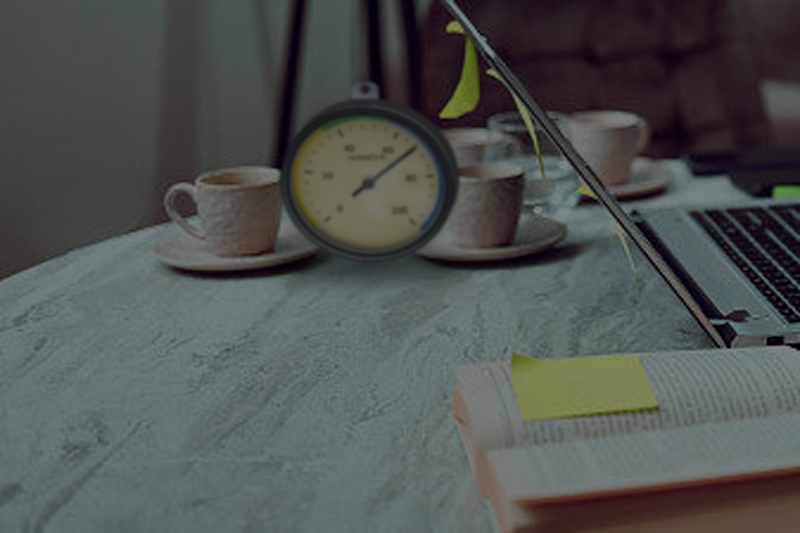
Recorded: 68,%
